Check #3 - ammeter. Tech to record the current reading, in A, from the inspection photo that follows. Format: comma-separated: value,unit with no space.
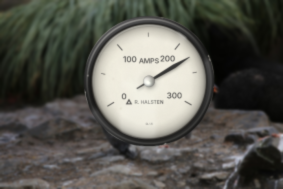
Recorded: 225,A
